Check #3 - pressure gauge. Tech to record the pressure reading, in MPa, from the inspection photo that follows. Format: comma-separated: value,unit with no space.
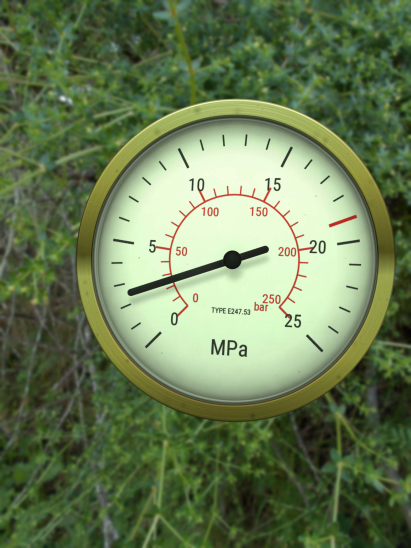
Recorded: 2.5,MPa
